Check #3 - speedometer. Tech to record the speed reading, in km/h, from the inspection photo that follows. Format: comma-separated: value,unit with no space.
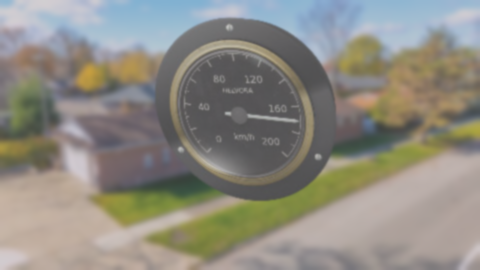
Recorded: 170,km/h
